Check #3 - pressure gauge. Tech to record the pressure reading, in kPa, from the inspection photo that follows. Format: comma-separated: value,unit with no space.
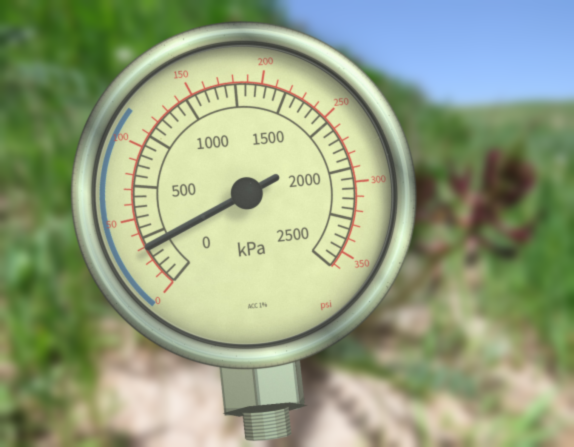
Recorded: 200,kPa
